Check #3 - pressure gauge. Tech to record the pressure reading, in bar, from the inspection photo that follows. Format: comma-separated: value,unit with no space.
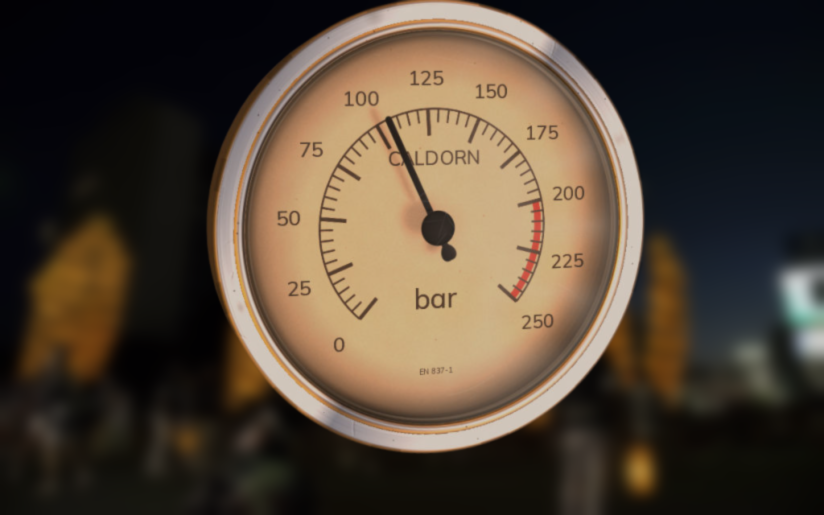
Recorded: 105,bar
